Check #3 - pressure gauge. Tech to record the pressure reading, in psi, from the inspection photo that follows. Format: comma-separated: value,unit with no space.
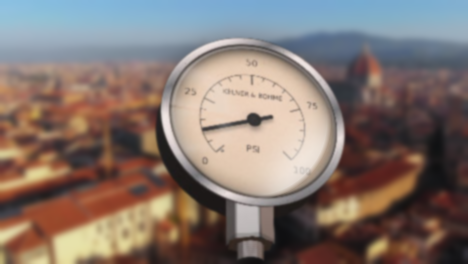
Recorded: 10,psi
